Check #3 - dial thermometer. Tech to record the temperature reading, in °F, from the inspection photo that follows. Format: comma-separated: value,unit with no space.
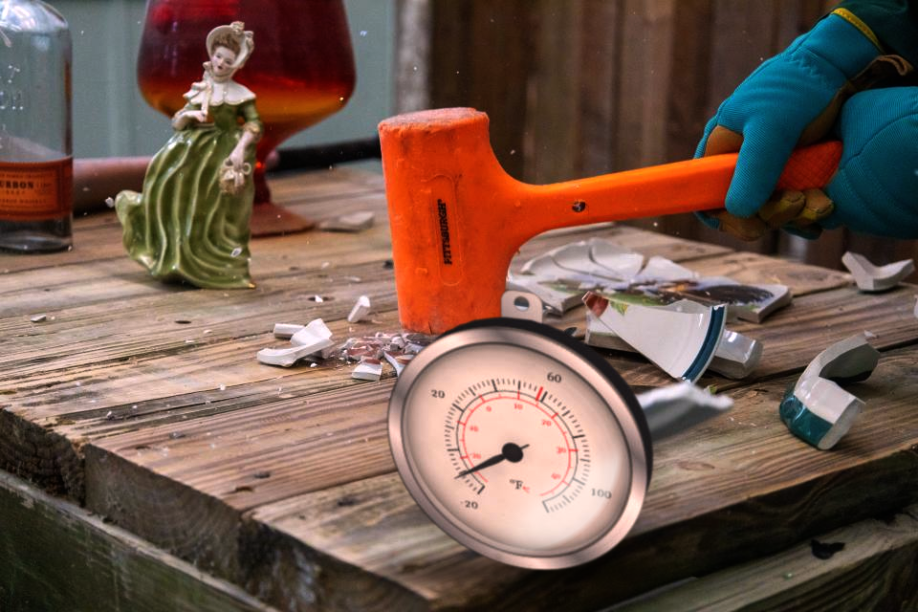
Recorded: -10,°F
